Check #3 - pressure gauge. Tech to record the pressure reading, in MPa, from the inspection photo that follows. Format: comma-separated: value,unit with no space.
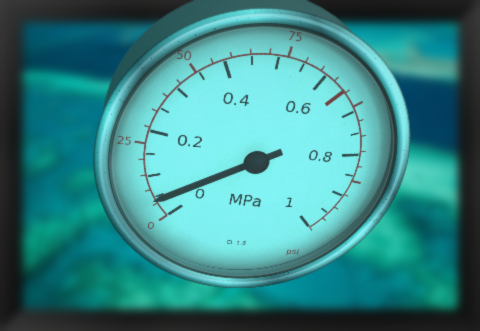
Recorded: 0.05,MPa
